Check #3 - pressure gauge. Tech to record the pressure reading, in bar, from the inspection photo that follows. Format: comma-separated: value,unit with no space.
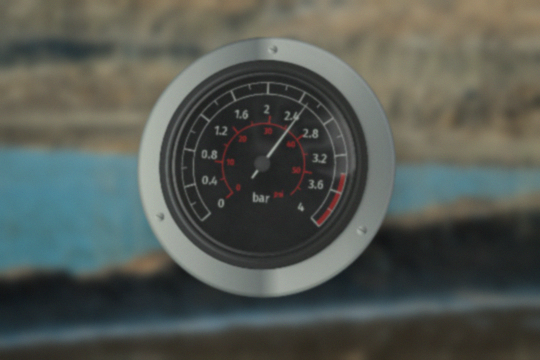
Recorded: 2.5,bar
